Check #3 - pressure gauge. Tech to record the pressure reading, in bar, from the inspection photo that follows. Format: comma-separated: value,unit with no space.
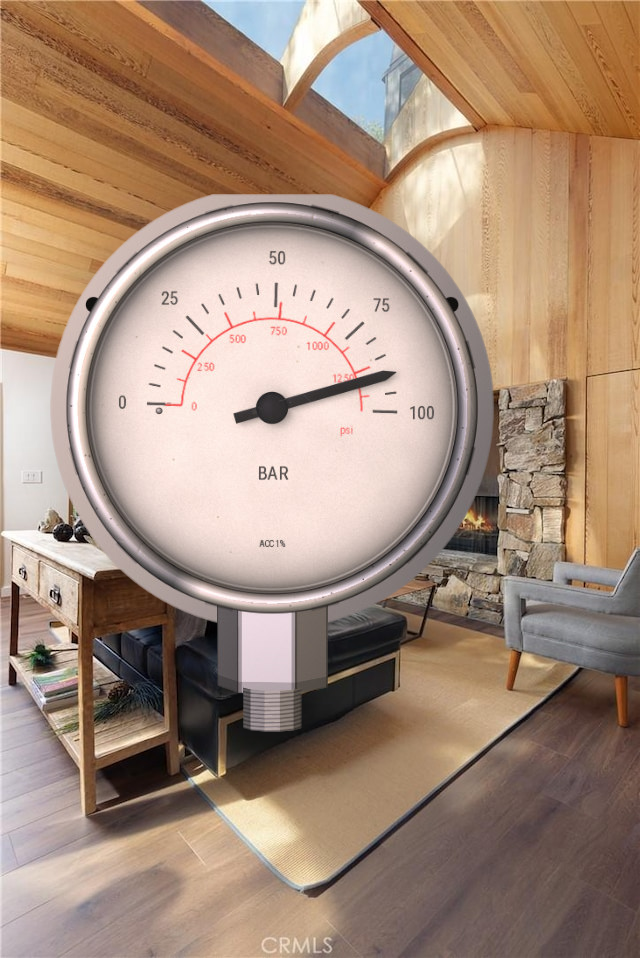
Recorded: 90,bar
